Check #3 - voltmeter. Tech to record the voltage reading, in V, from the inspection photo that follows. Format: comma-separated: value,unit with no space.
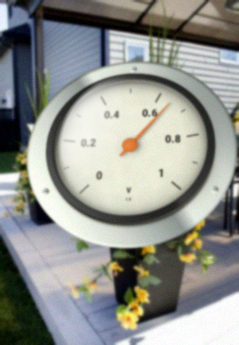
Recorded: 0.65,V
